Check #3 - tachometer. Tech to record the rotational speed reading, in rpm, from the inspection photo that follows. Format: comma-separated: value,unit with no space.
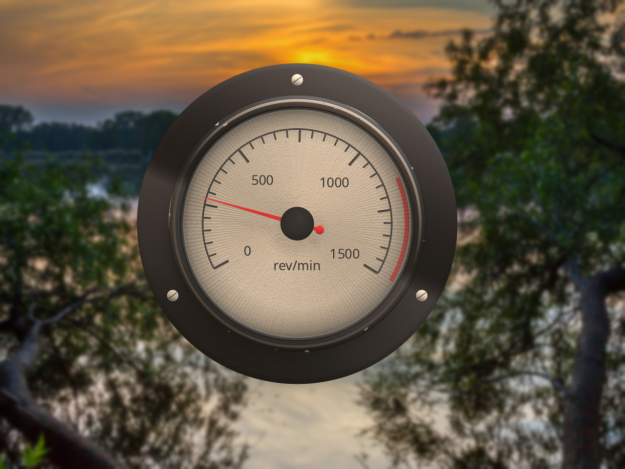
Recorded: 275,rpm
